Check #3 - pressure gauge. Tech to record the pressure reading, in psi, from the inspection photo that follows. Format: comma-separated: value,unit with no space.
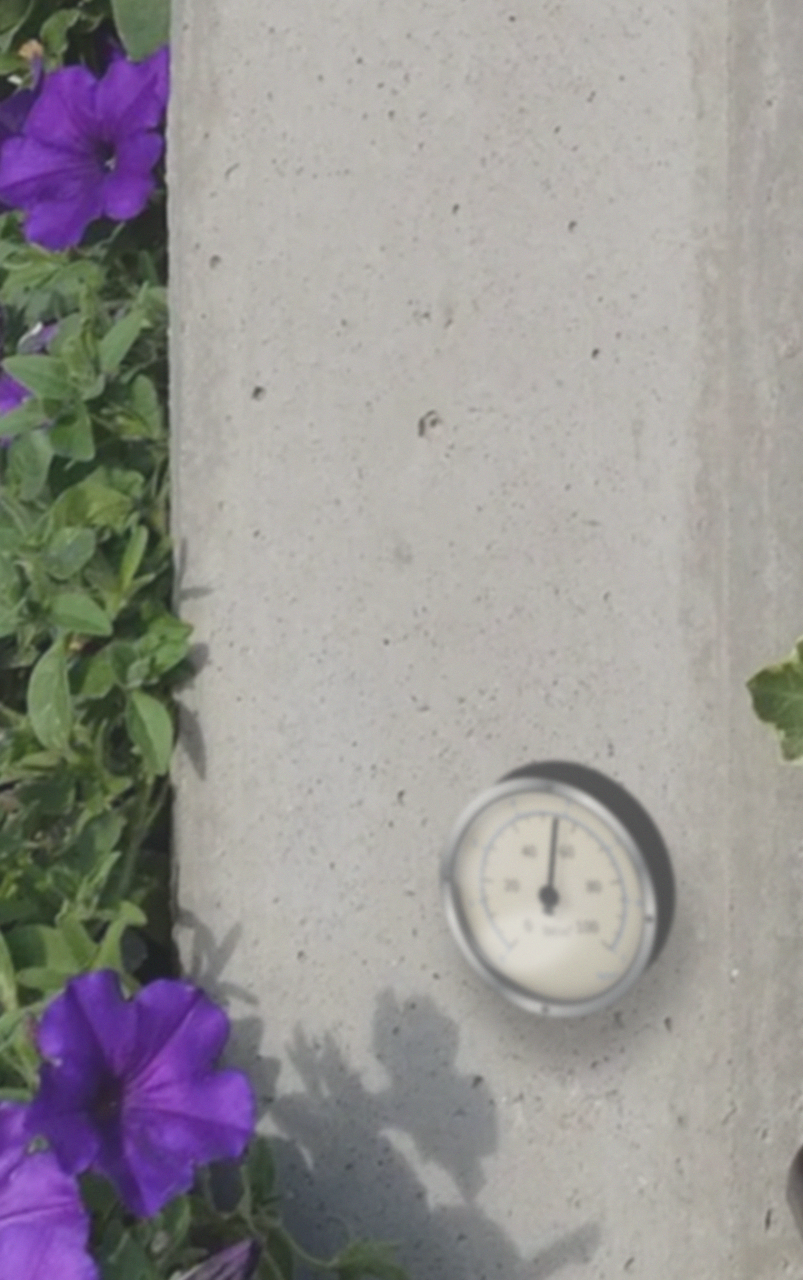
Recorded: 55,psi
